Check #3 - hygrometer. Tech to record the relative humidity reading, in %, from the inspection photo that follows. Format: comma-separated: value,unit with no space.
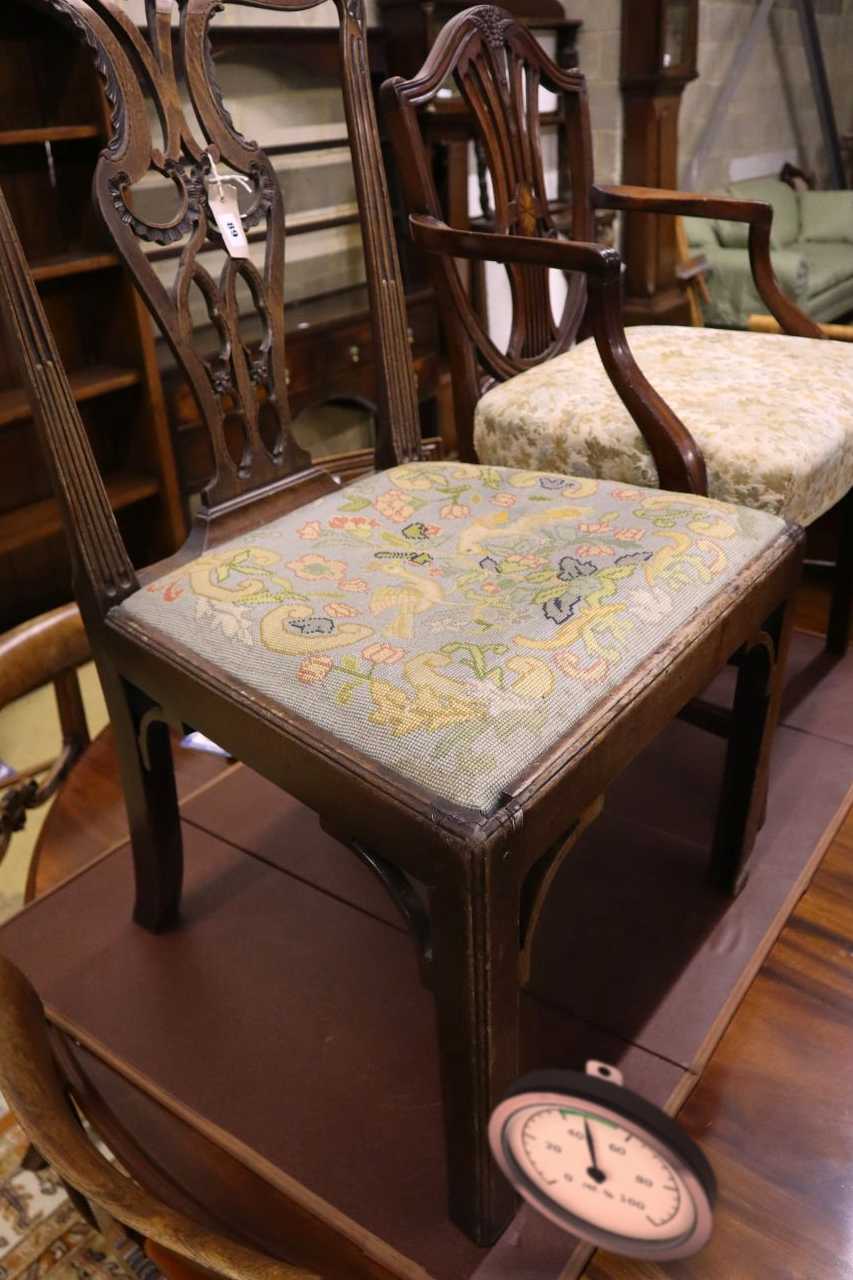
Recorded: 48,%
